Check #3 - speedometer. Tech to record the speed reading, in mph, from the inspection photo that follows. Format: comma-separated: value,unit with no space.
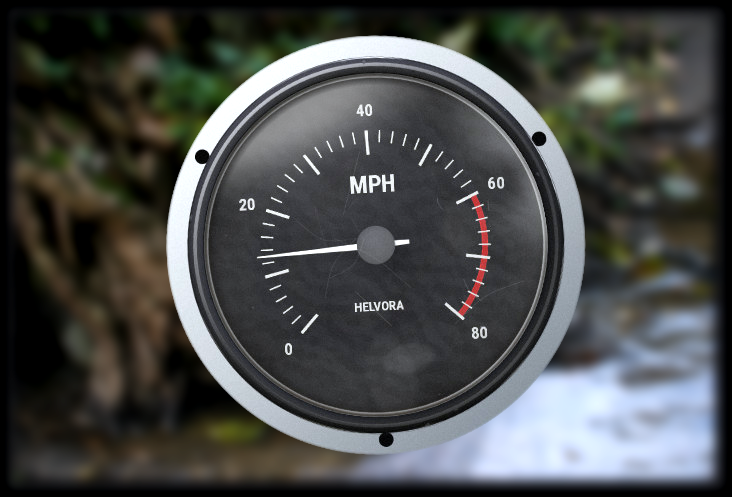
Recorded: 13,mph
